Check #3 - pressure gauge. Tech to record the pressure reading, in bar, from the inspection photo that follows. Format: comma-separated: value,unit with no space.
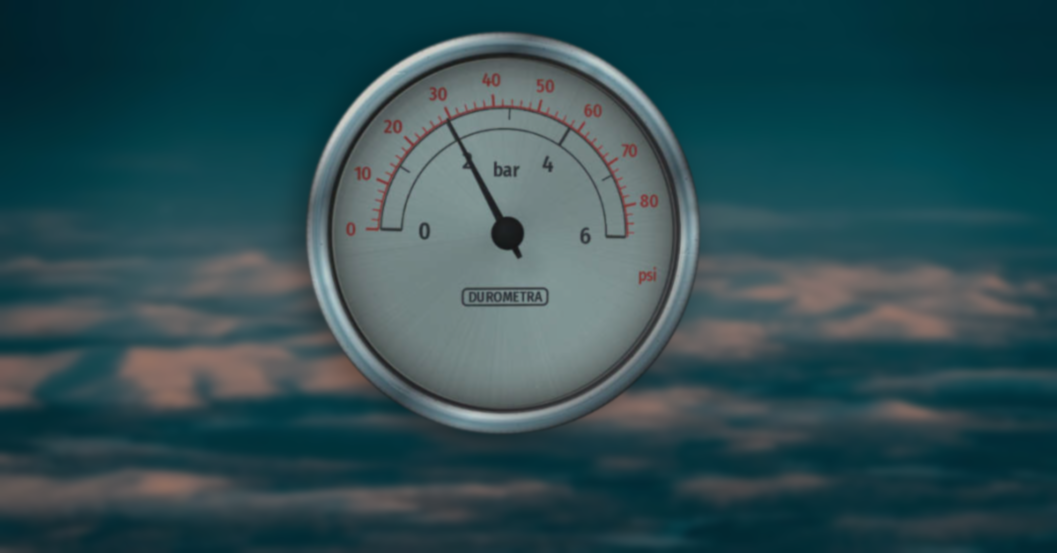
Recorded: 2,bar
